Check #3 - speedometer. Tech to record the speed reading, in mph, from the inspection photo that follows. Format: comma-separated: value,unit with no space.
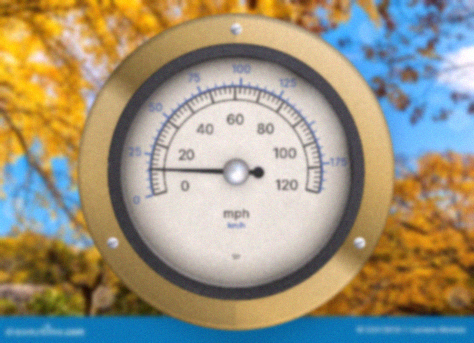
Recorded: 10,mph
